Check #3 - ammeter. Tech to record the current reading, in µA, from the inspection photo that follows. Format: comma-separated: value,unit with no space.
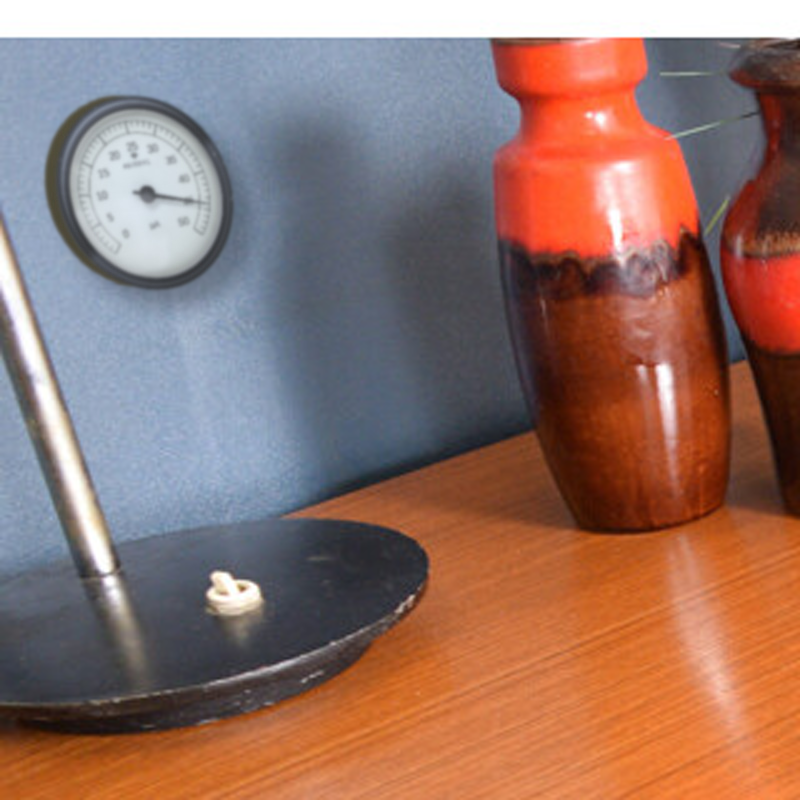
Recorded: 45,µA
